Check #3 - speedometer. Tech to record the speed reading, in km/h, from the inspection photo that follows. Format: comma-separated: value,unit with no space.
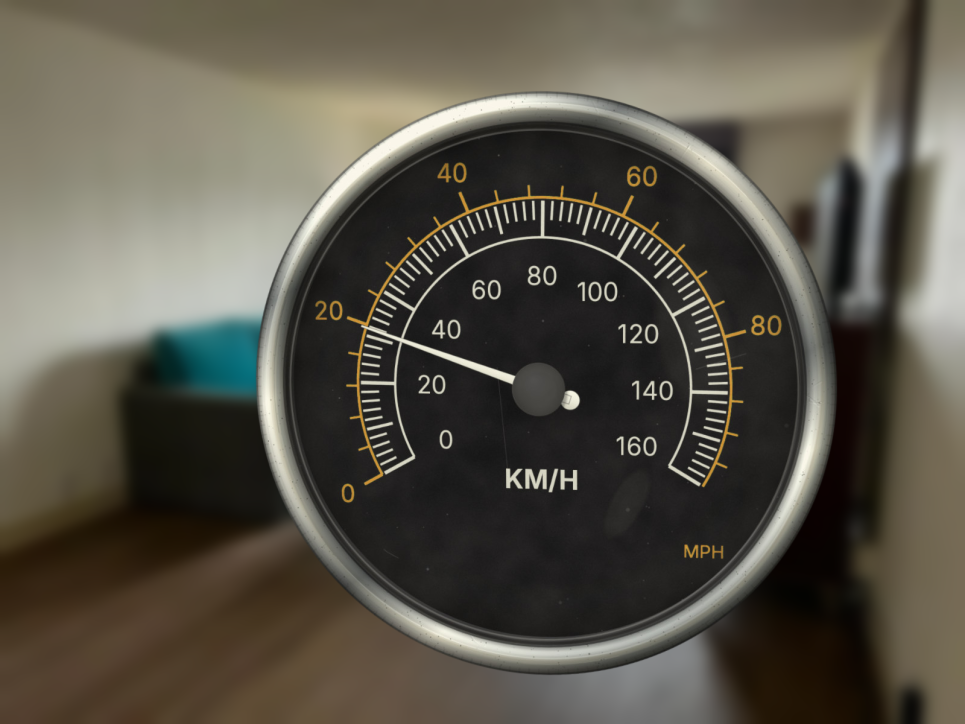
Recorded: 32,km/h
